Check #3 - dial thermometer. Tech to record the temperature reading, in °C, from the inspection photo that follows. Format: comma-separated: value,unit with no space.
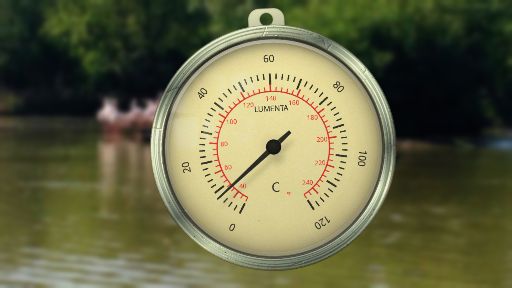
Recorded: 8,°C
